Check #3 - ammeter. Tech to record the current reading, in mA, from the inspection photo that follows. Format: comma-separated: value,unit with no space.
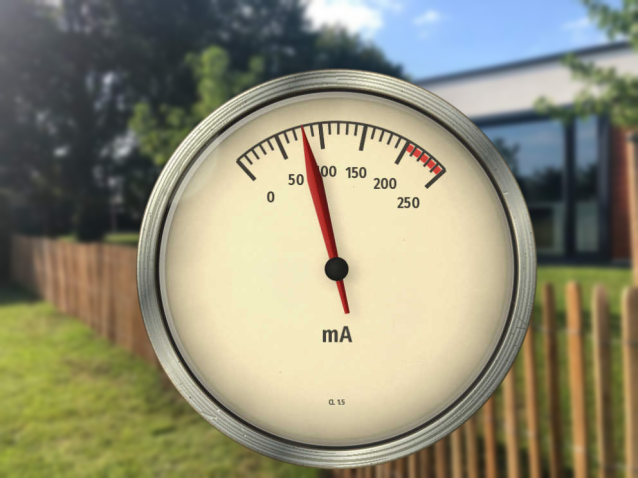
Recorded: 80,mA
